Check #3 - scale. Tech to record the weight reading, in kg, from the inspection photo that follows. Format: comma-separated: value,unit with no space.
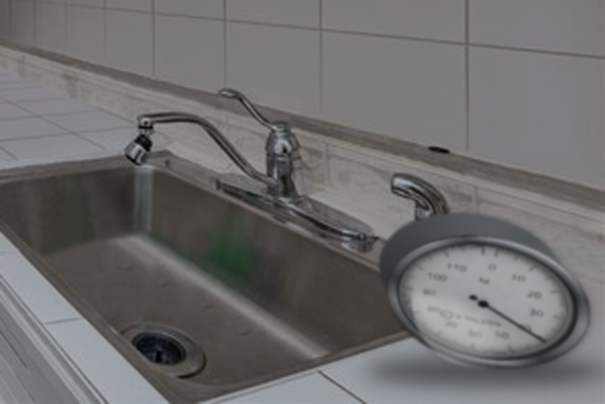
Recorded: 40,kg
